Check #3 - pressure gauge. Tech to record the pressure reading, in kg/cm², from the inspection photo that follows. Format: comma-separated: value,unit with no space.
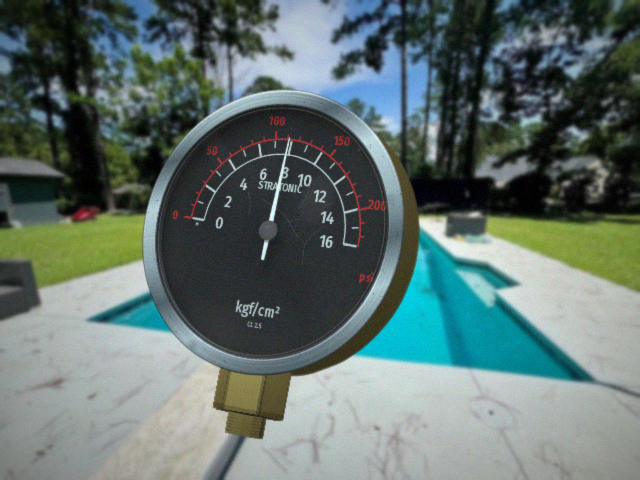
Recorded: 8,kg/cm²
